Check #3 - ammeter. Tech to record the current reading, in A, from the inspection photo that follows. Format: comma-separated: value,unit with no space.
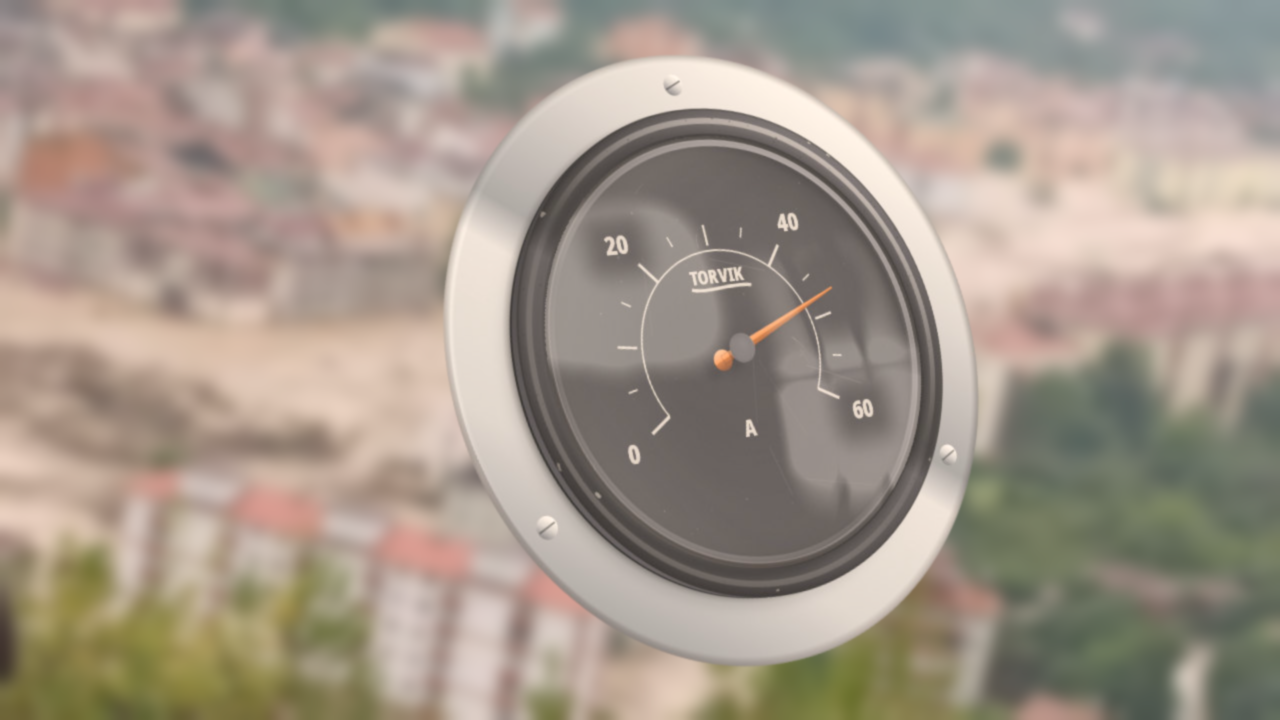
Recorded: 47.5,A
